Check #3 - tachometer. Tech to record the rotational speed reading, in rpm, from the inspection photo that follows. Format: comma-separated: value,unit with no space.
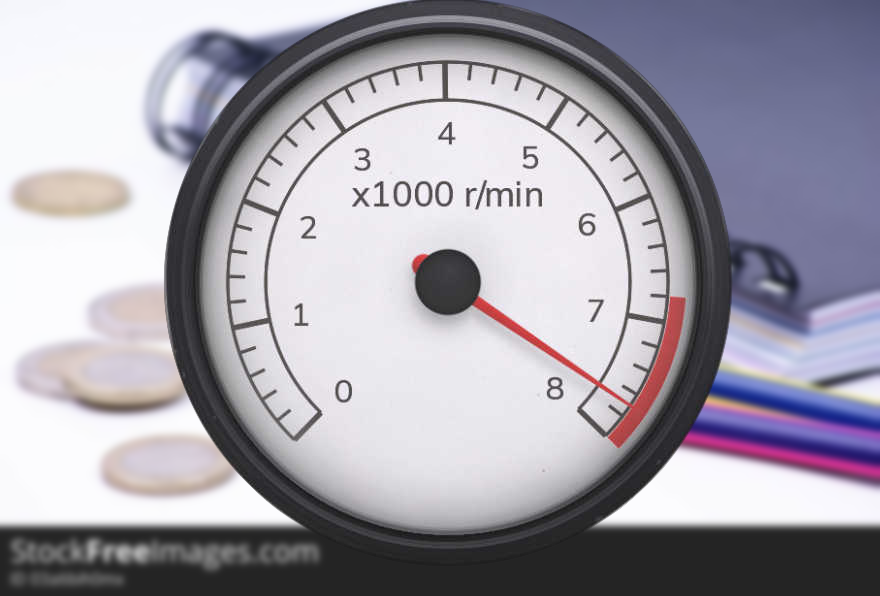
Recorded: 7700,rpm
